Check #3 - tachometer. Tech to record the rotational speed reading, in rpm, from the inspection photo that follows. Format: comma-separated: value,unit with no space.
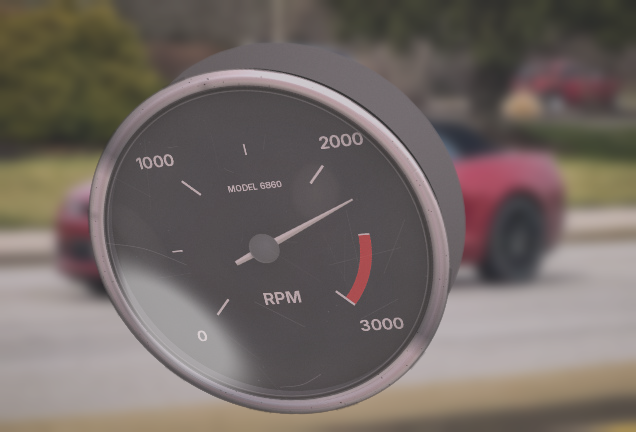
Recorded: 2250,rpm
